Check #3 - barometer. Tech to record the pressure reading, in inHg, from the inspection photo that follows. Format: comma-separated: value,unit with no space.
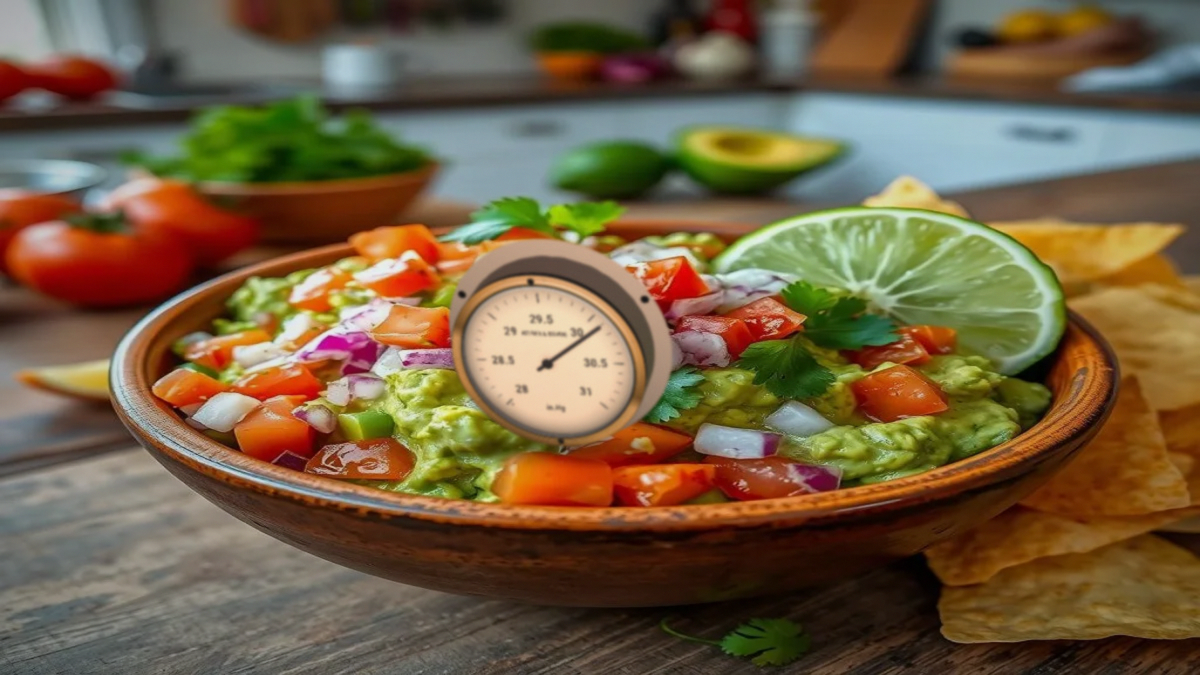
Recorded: 30.1,inHg
